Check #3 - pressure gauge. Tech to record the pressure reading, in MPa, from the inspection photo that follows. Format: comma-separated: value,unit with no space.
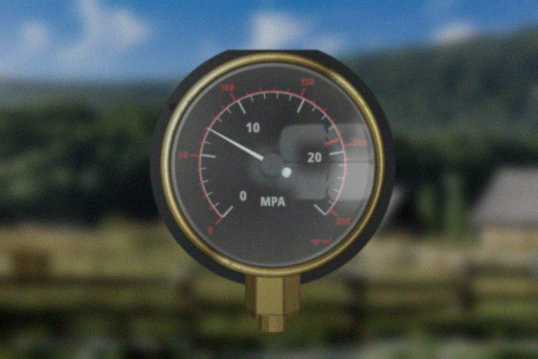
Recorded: 7,MPa
